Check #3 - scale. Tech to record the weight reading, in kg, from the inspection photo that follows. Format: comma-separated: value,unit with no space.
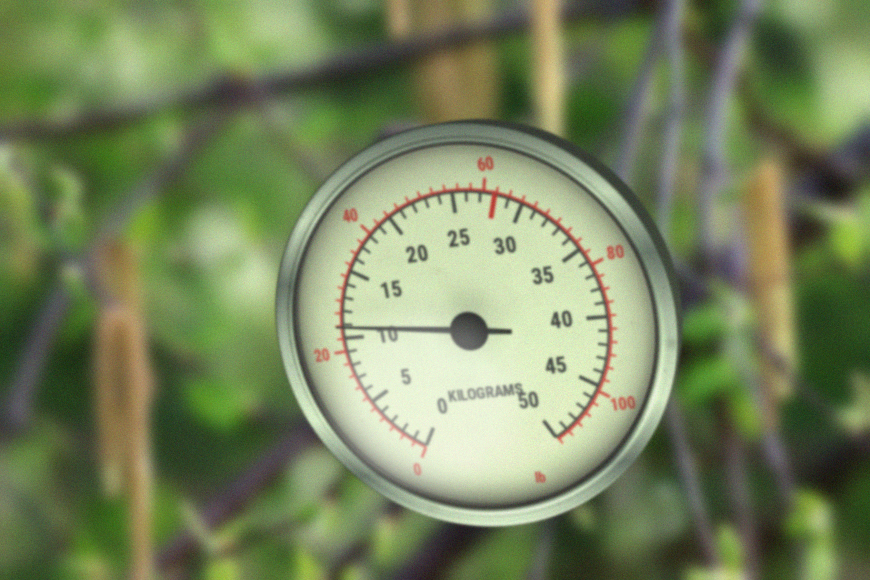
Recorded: 11,kg
